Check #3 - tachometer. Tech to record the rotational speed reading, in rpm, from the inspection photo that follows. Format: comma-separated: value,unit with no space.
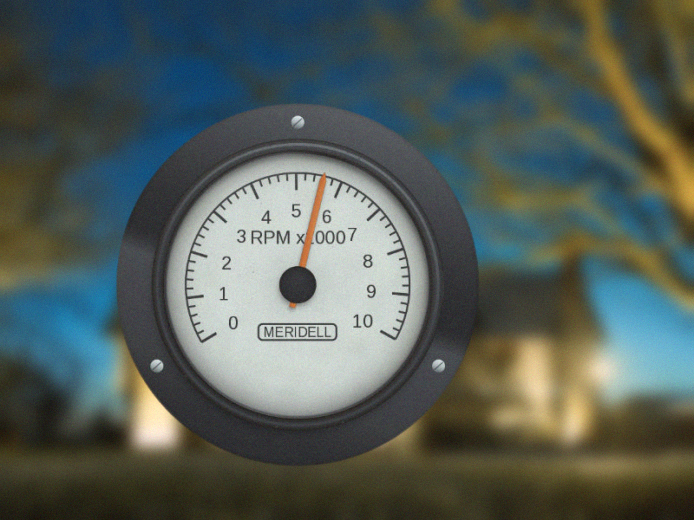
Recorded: 5600,rpm
